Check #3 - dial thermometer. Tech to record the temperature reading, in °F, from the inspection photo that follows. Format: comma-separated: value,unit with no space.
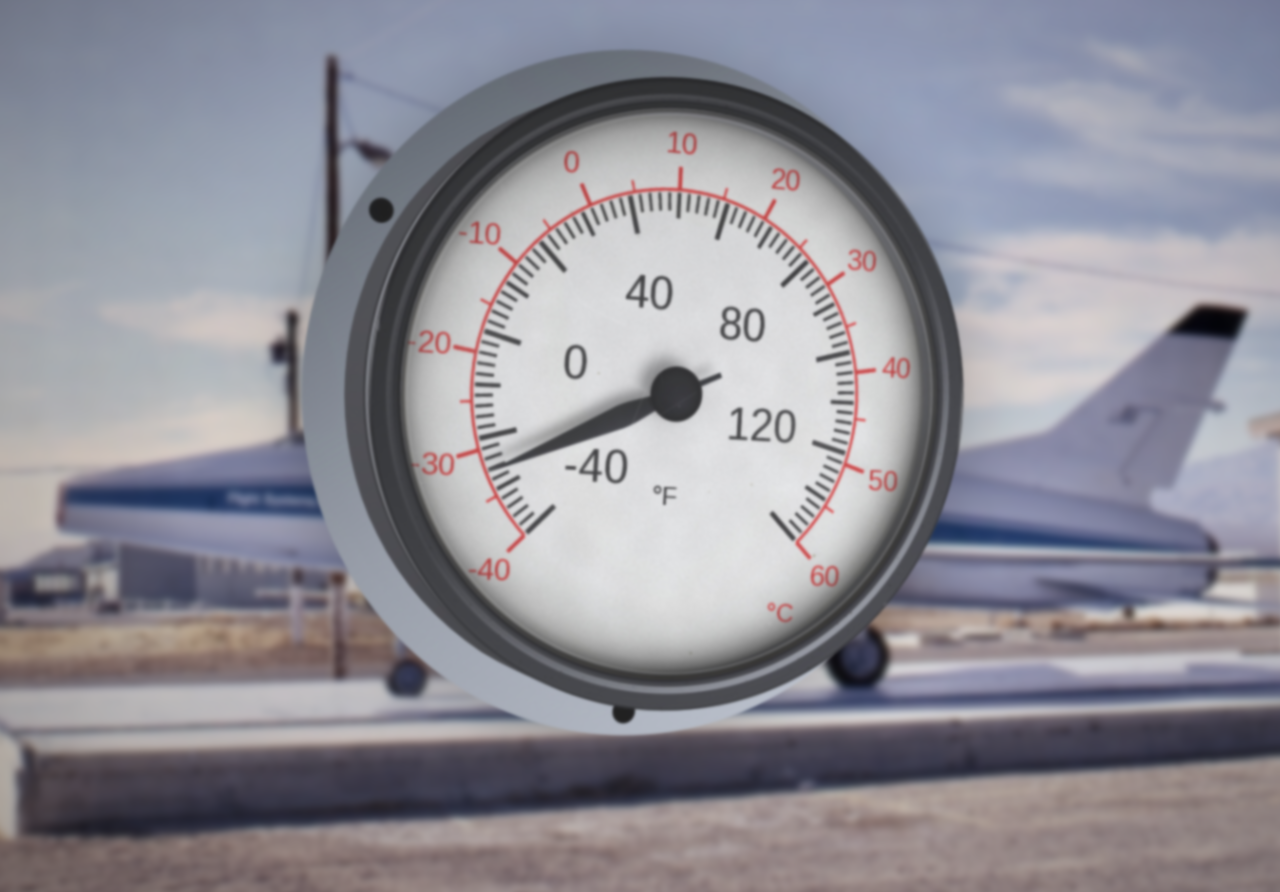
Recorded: -26,°F
